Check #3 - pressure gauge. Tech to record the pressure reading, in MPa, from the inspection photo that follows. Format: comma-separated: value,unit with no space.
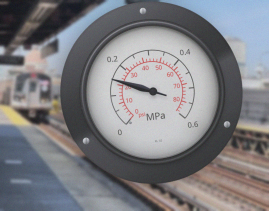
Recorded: 0.15,MPa
